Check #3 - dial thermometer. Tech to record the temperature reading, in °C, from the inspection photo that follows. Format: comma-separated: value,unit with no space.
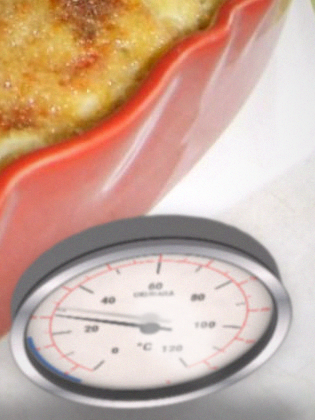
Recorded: 30,°C
